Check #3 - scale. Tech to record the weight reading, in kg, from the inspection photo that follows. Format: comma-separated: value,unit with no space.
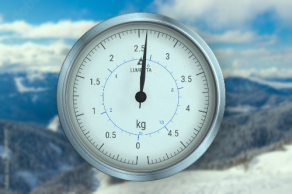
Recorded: 2.6,kg
